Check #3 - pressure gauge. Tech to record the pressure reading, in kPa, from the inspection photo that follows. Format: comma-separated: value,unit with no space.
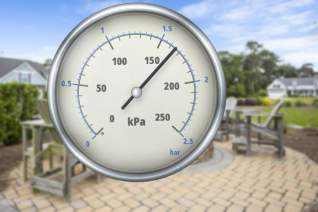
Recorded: 165,kPa
